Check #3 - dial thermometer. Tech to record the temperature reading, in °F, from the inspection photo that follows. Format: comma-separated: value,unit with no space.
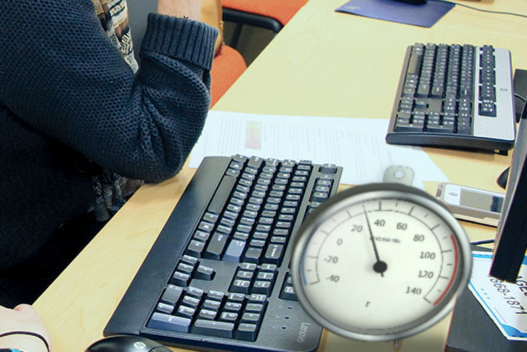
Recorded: 30,°F
